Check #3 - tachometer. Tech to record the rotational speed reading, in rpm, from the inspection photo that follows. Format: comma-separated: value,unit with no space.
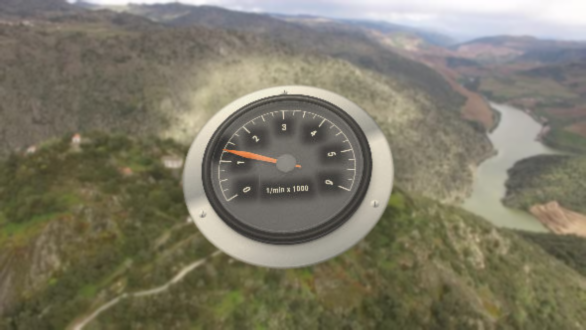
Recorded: 1250,rpm
